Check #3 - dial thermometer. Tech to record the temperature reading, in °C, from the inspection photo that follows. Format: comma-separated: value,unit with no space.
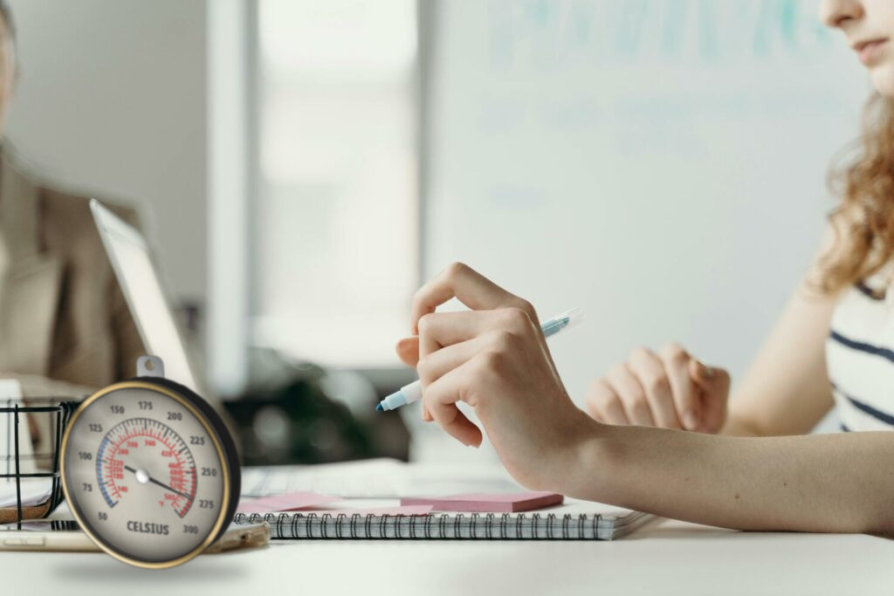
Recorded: 275,°C
